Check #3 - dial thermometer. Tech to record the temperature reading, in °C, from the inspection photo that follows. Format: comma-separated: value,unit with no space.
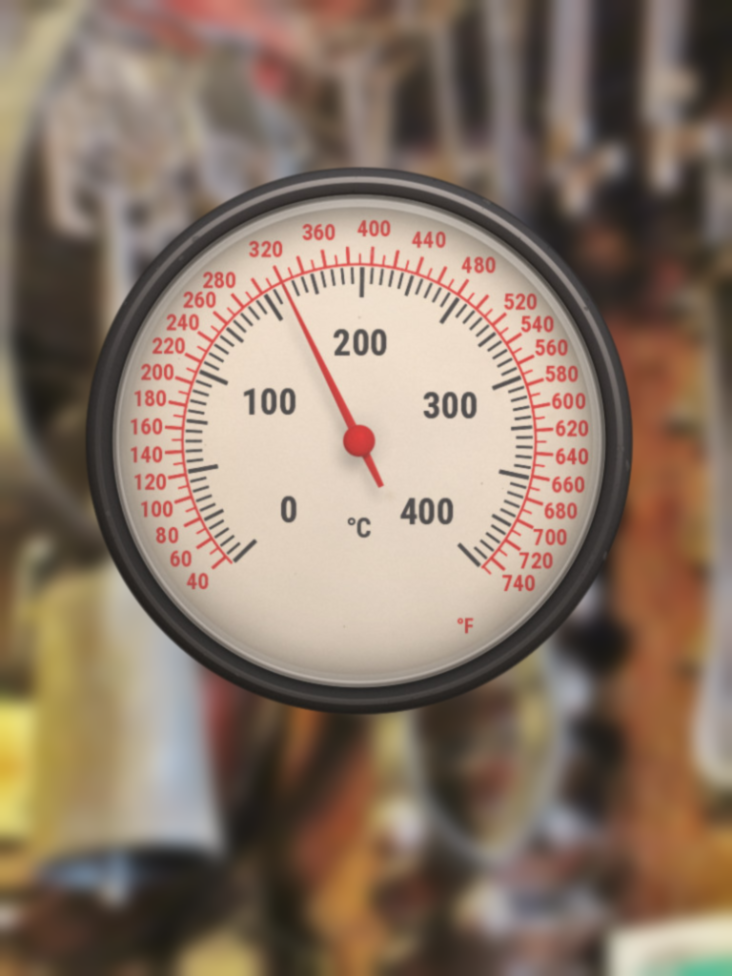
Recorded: 160,°C
